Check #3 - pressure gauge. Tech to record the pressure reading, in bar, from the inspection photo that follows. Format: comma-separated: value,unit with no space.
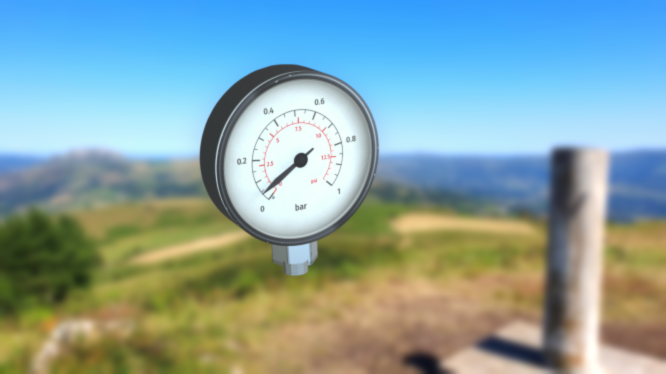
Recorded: 0.05,bar
